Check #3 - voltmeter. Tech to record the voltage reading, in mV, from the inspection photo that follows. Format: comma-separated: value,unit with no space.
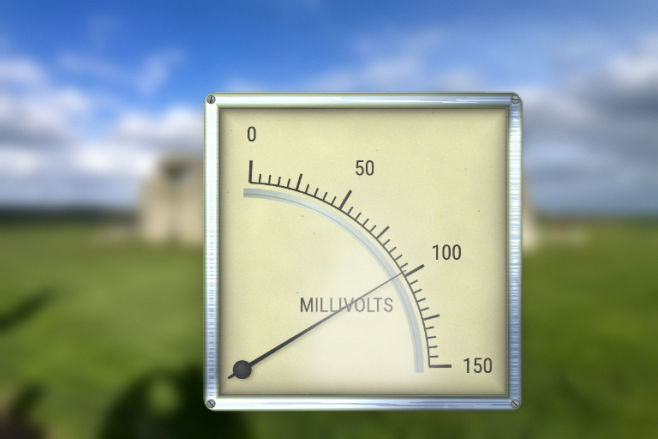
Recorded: 97.5,mV
